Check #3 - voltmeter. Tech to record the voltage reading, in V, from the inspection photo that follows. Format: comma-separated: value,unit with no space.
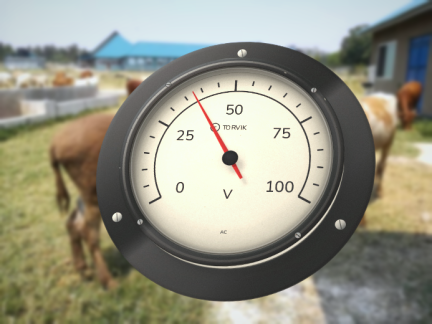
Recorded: 37.5,V
